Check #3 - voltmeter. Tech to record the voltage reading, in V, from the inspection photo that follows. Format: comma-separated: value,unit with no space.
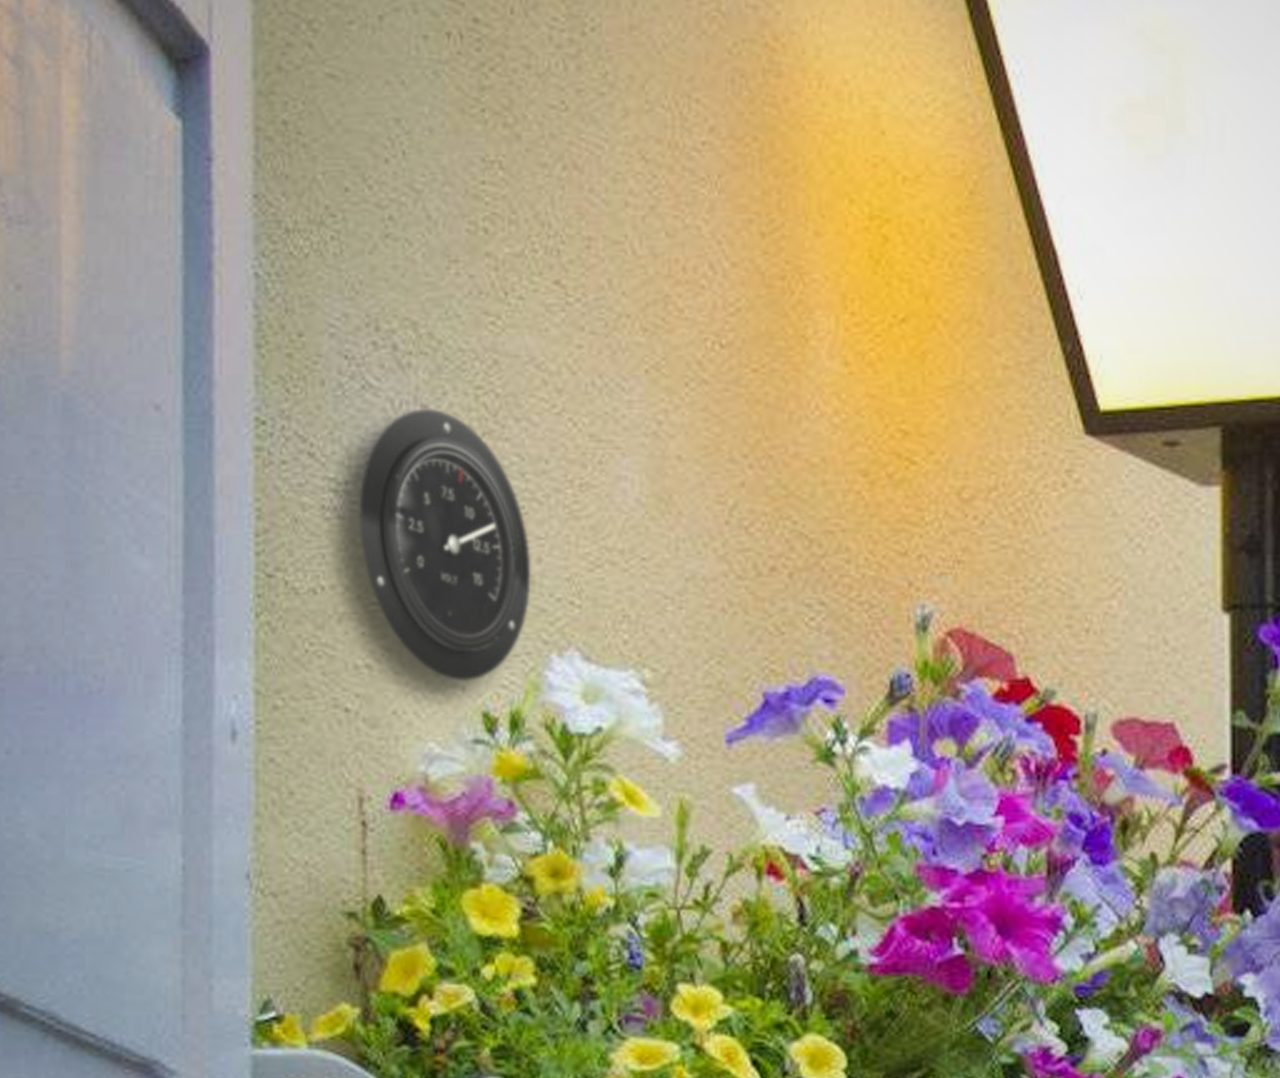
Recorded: 11.5,V
